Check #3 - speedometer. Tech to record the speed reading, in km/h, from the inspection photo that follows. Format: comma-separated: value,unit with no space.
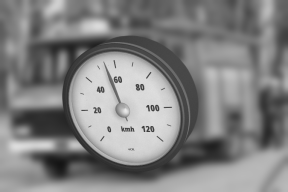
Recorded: 55,km/h
